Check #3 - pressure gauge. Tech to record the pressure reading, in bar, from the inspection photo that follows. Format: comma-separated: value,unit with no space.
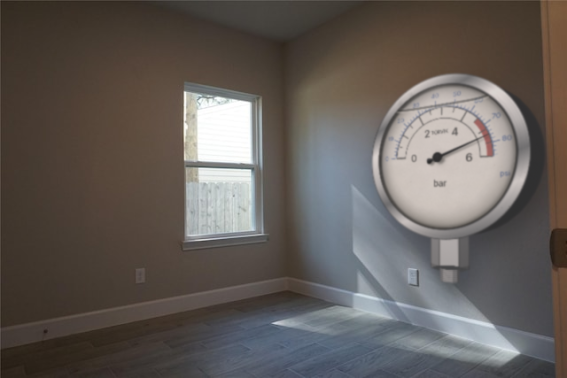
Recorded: 5.25,bar
